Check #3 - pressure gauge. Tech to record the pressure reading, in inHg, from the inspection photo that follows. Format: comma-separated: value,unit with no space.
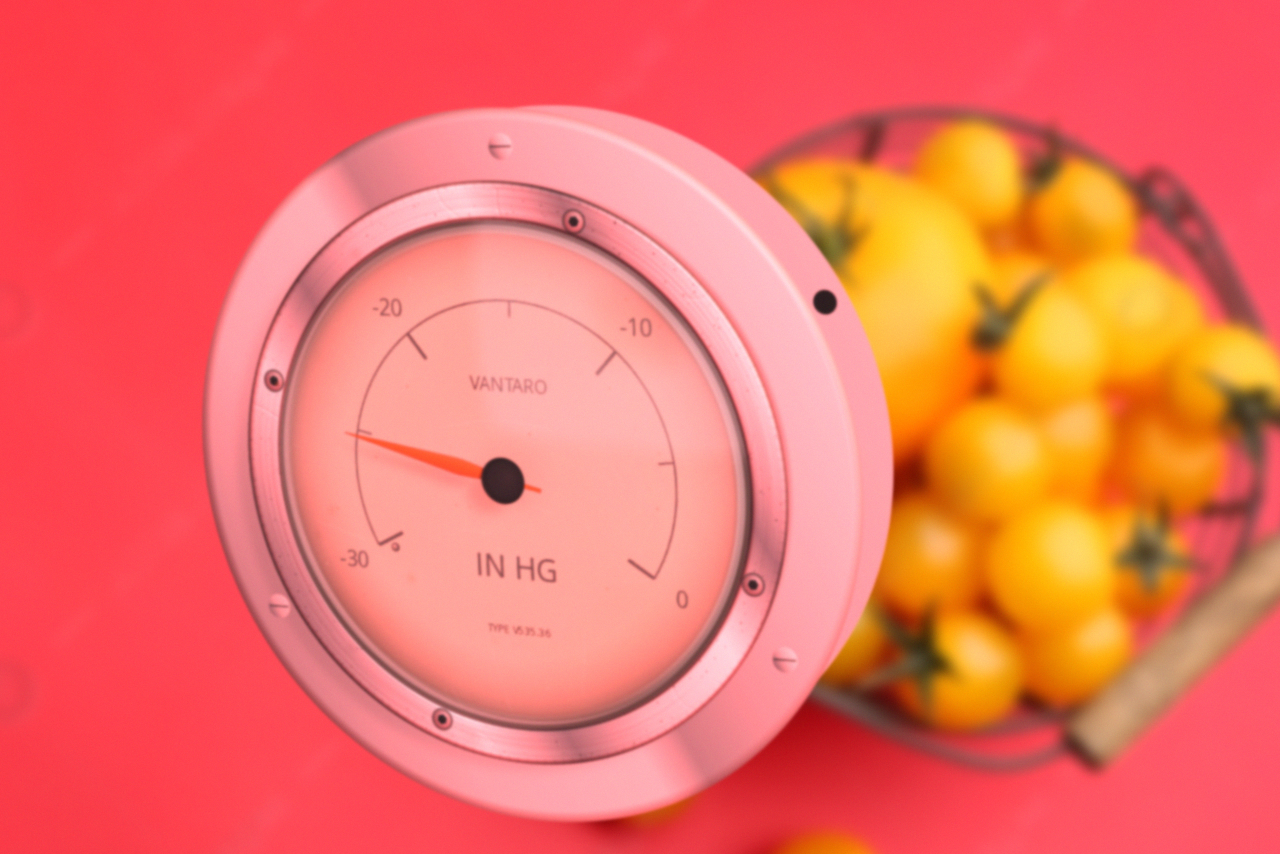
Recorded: -25,inHg
